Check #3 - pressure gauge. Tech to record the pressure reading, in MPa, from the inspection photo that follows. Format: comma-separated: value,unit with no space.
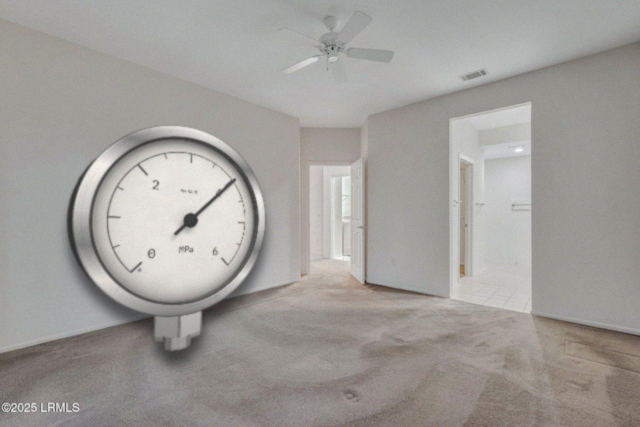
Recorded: 4,MPa
